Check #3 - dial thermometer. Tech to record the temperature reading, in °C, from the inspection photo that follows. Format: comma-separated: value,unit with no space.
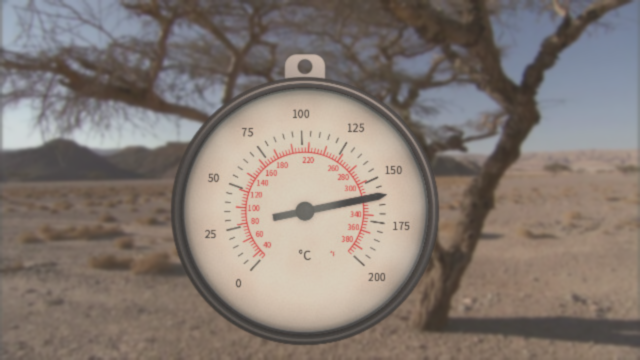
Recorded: 160,°C
